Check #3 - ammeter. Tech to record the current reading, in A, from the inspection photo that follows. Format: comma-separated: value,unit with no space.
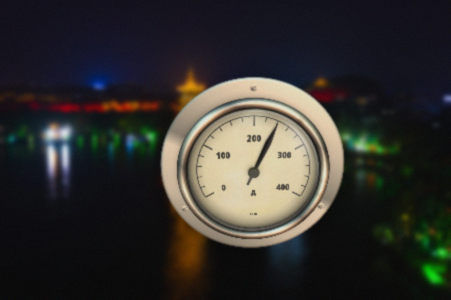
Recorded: 240,A
